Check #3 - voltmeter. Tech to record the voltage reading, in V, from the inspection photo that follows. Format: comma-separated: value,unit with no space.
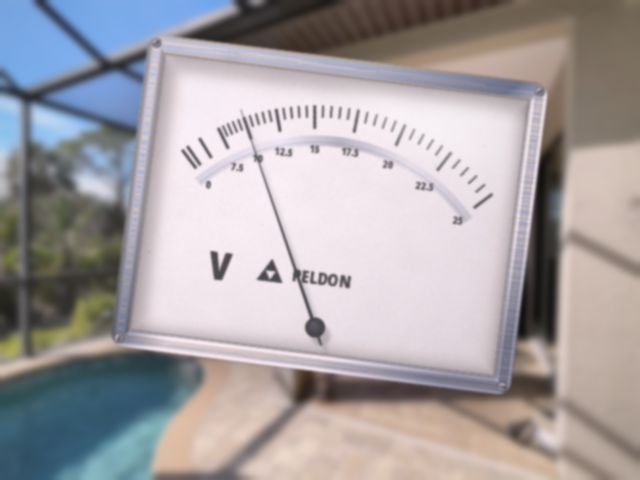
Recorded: 10,V
